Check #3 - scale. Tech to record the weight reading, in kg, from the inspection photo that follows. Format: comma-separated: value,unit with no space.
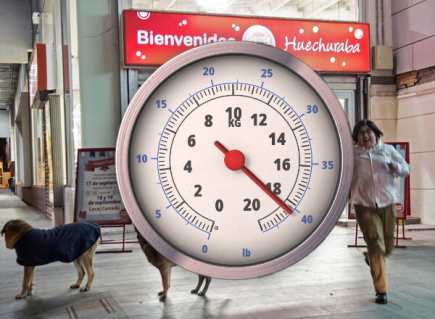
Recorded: 18.4,kg
